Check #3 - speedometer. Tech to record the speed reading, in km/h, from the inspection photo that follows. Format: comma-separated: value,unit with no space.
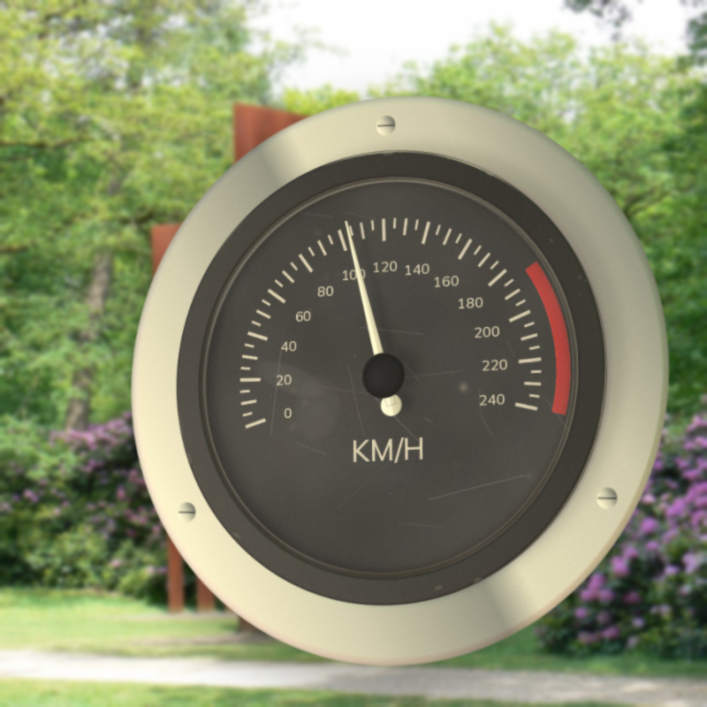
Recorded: 105,km/h
